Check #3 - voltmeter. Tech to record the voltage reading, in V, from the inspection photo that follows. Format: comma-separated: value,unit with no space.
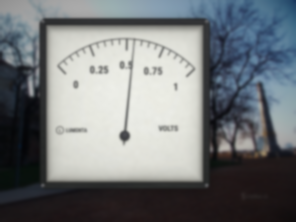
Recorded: 0.55,V
